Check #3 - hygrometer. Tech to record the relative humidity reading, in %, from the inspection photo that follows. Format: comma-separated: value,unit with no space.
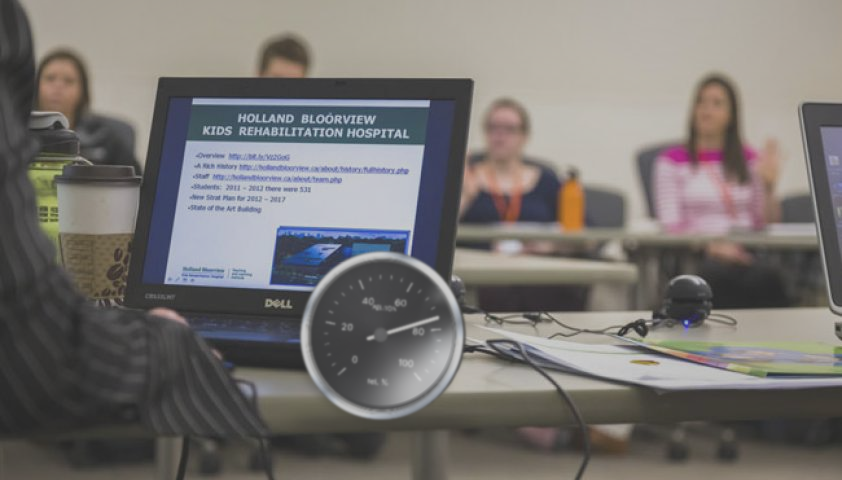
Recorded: 76,%
